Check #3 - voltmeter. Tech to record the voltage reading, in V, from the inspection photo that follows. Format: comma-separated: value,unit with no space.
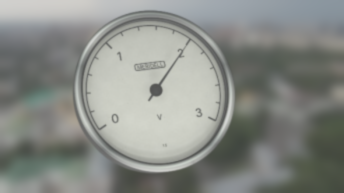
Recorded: 2,V
